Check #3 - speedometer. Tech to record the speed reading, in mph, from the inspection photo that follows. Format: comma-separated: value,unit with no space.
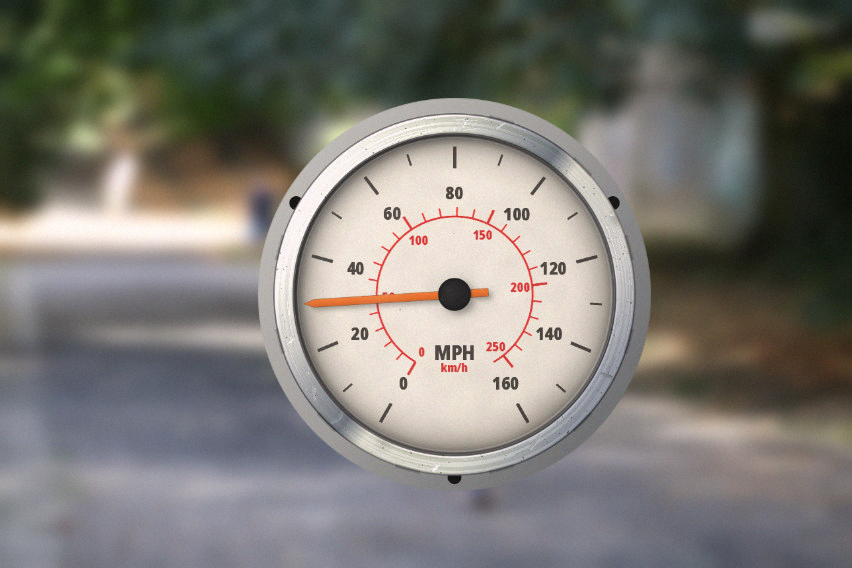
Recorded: 30,mph
